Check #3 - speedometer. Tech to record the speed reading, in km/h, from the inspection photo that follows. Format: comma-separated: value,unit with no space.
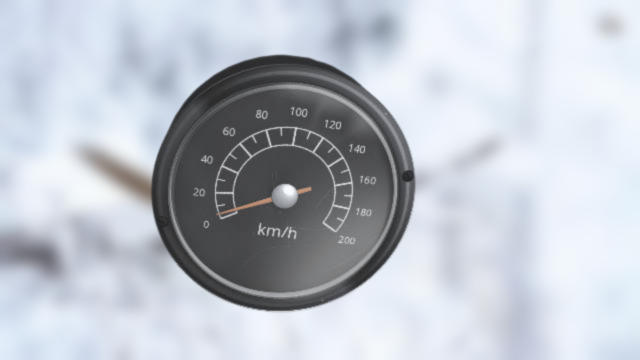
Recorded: 5,km/h
